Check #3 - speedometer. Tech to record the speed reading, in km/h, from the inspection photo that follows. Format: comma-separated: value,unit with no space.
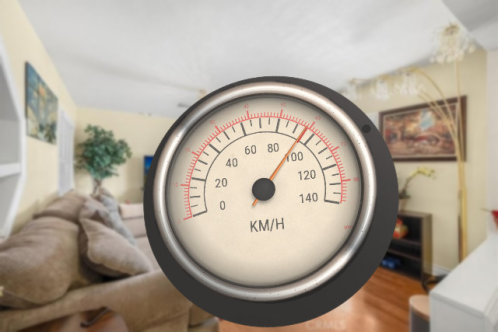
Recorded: 95,km/h
